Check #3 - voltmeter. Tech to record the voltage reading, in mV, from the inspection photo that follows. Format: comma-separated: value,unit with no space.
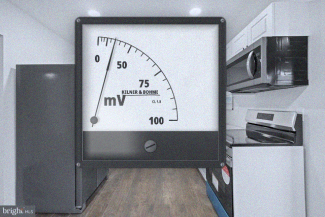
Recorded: 35,mV
